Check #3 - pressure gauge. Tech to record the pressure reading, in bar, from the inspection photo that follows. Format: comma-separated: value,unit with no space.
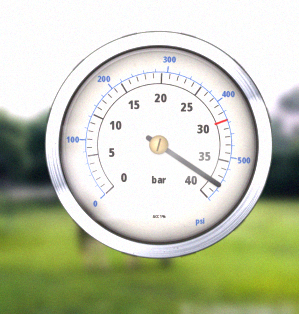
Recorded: 38,bar
